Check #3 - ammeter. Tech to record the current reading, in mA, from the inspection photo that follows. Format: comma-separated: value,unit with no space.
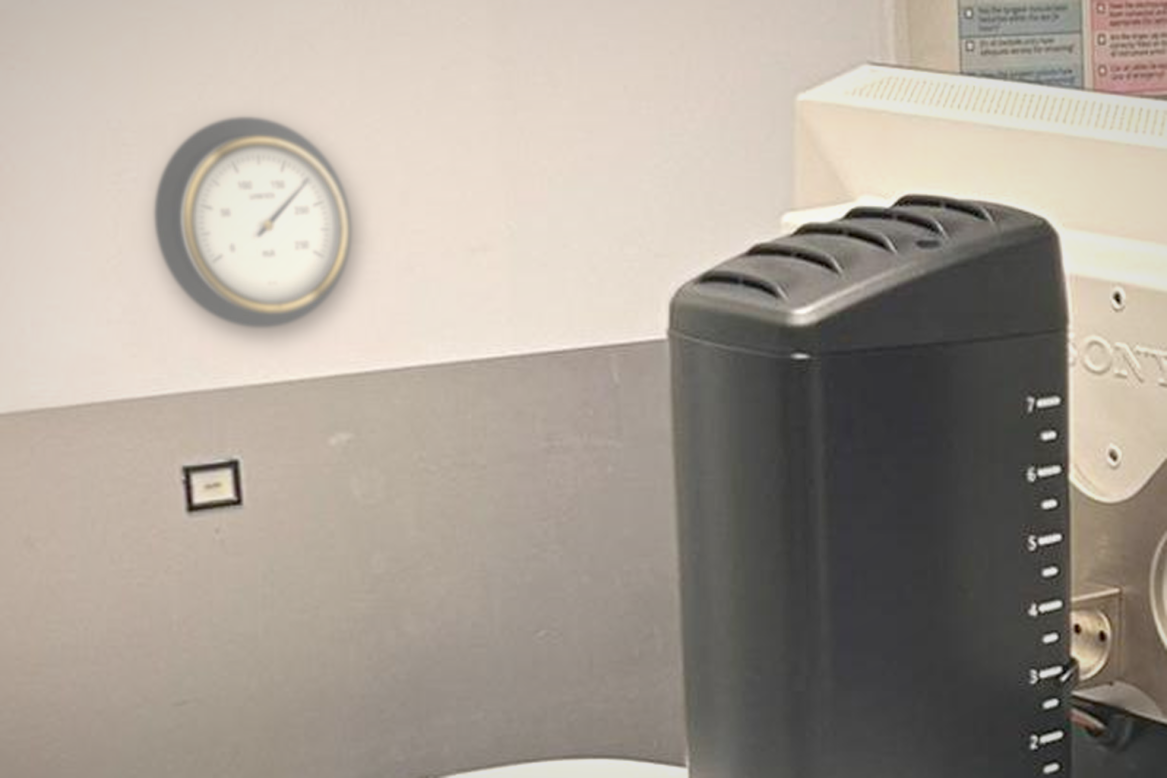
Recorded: 175,mA
